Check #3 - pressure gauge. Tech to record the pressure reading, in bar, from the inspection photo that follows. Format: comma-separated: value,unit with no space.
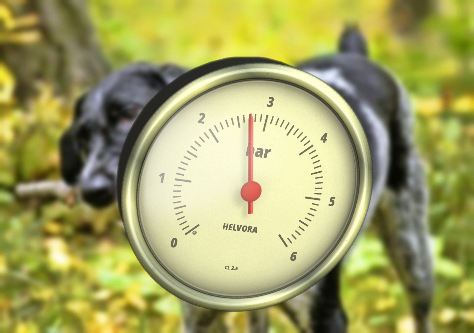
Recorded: 2.7,bar
